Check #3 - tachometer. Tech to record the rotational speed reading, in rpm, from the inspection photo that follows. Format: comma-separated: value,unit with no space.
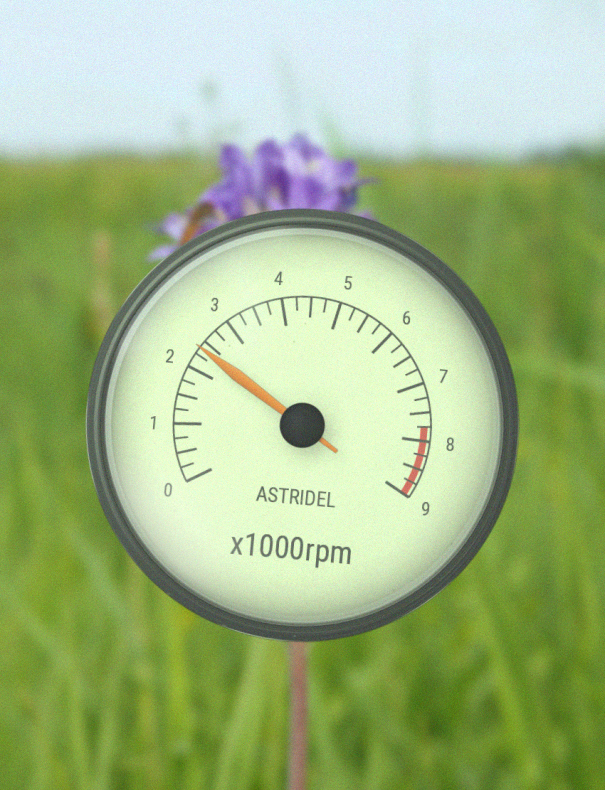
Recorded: 2375,rpm
